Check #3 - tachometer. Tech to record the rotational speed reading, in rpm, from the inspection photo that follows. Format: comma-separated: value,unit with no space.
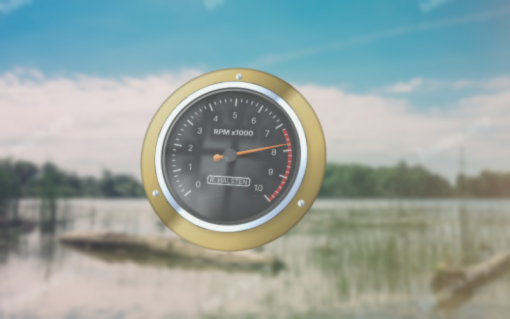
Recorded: 7800,rpm
